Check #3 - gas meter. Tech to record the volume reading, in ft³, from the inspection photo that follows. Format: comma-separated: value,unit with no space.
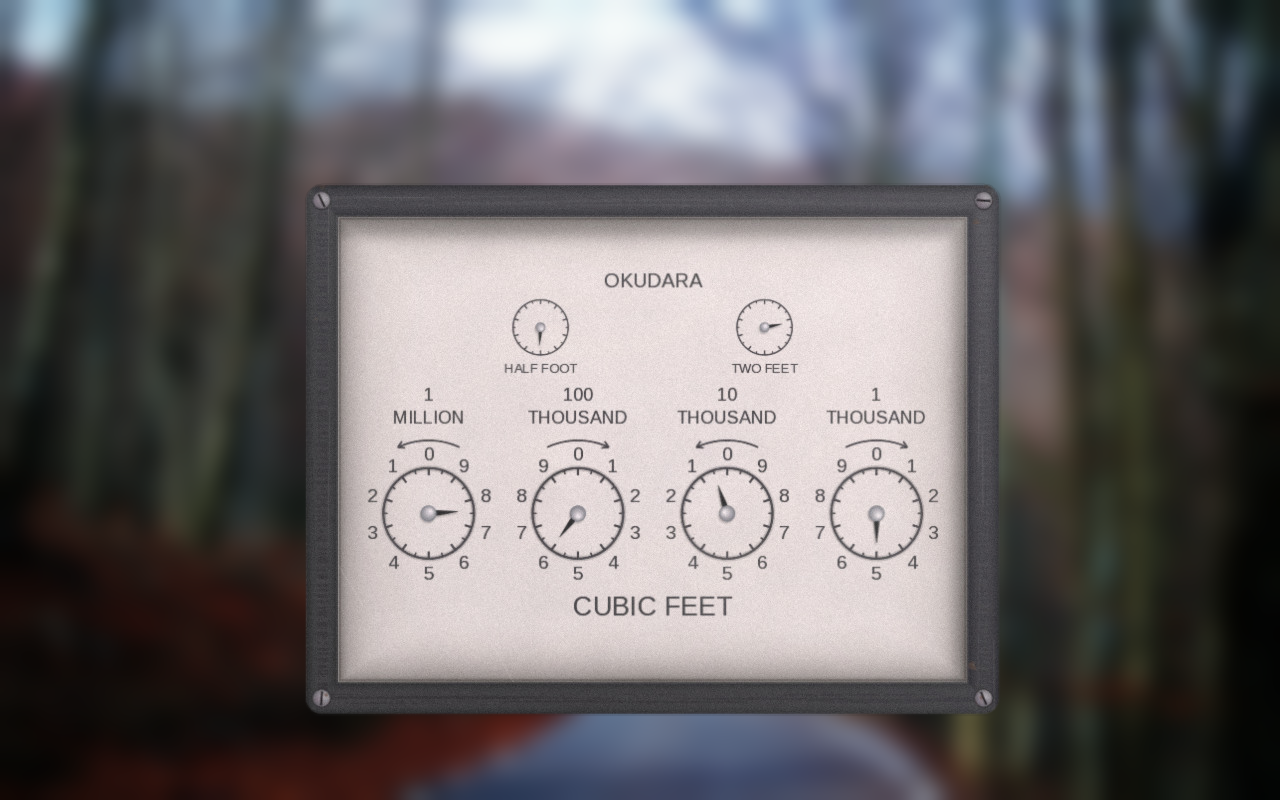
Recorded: 760500,ft³
